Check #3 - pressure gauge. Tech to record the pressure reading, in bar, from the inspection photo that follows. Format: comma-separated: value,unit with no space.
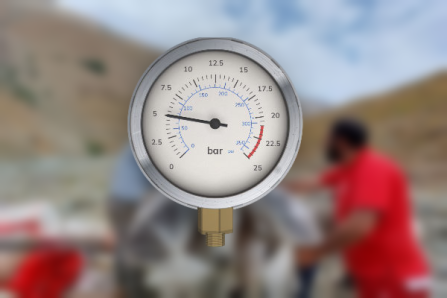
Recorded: 5,bar
